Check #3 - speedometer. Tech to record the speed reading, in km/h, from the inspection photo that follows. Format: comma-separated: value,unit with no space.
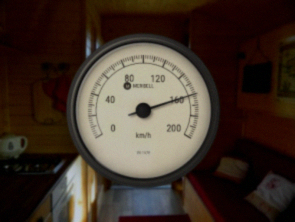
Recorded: 160,km/h
